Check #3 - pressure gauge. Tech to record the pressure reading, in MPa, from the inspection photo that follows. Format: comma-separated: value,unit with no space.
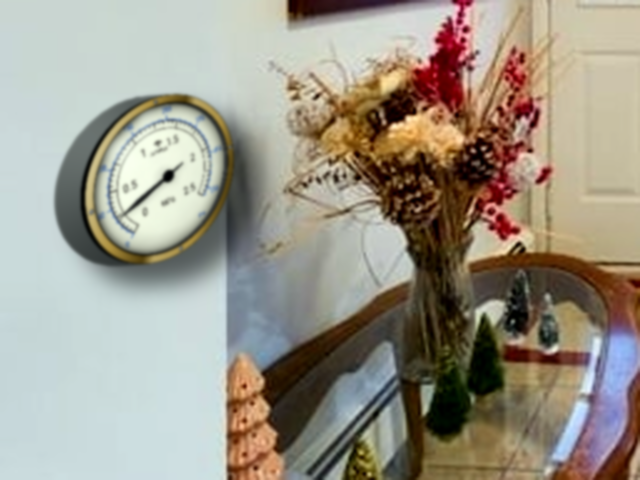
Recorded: 0.25,MPa
